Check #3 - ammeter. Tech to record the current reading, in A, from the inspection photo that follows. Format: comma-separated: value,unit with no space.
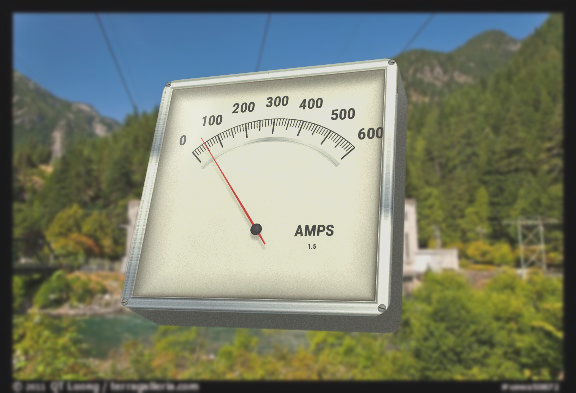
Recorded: 50,A
